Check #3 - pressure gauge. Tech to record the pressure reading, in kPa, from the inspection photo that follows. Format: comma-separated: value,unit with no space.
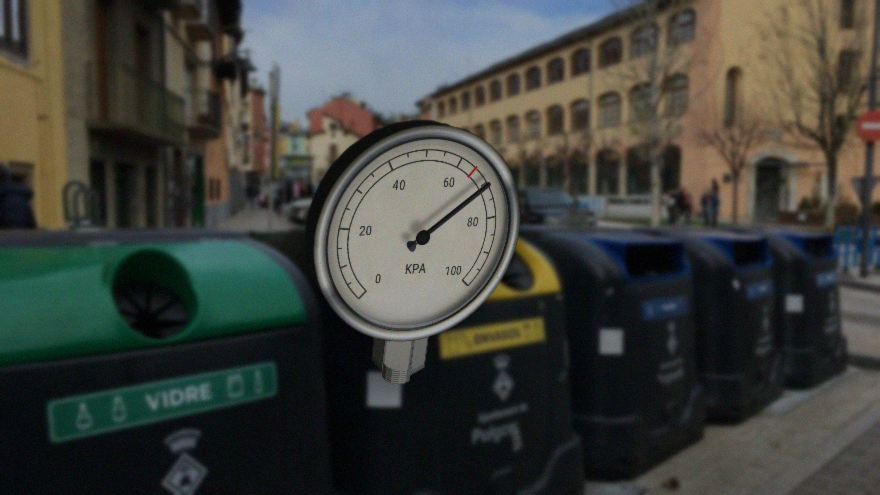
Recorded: 70,kPa
